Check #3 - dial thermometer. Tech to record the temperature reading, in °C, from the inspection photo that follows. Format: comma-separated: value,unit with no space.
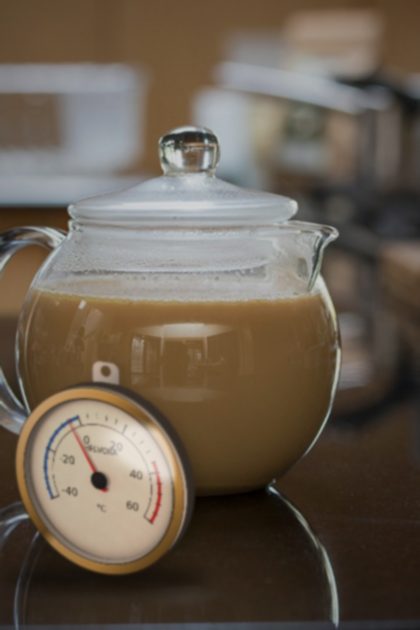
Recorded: -4,°C
